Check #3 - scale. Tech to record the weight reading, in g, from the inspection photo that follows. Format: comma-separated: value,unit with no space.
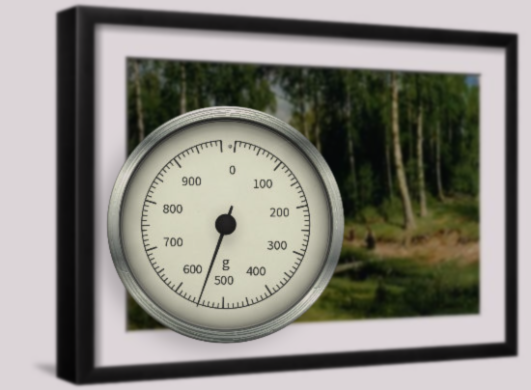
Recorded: 550,g
